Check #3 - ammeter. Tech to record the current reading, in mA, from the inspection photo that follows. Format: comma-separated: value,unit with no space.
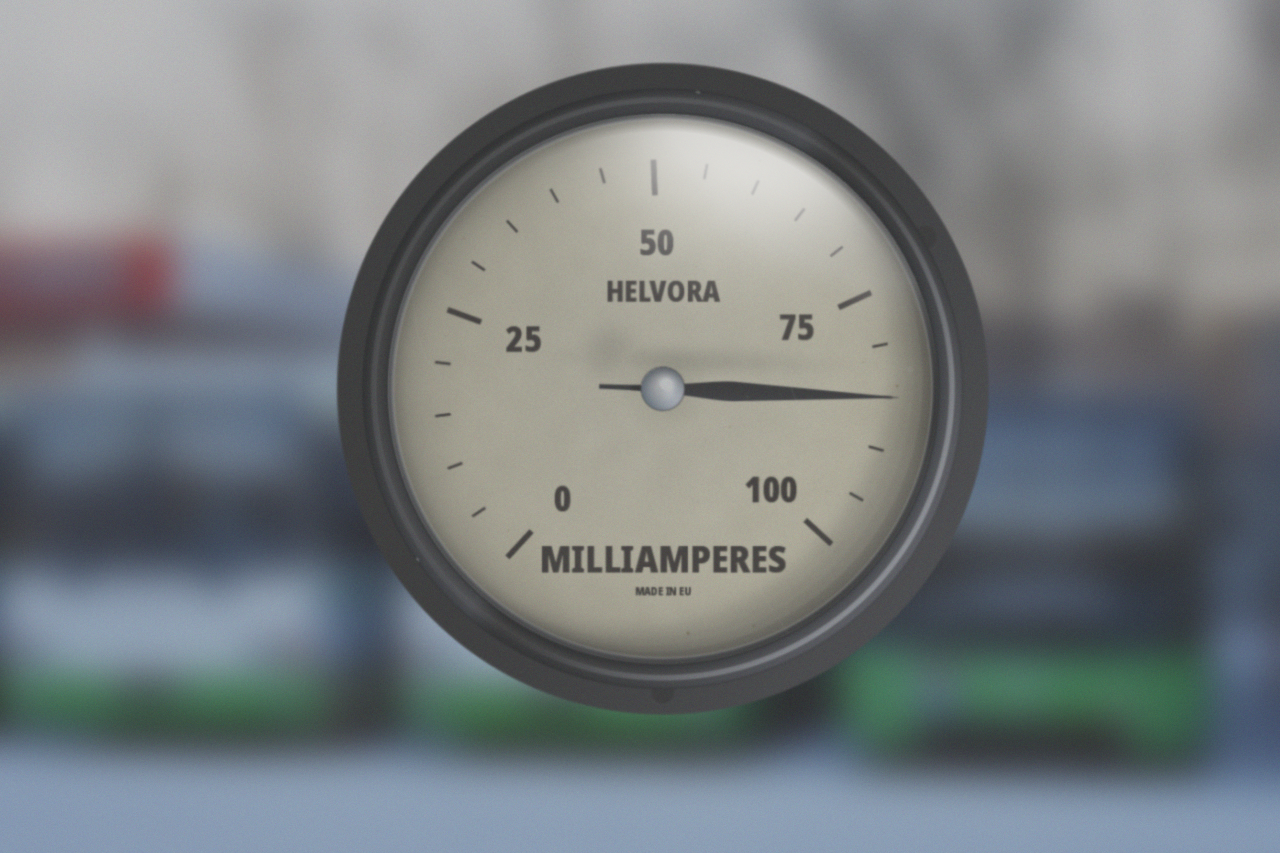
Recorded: 85,mA
